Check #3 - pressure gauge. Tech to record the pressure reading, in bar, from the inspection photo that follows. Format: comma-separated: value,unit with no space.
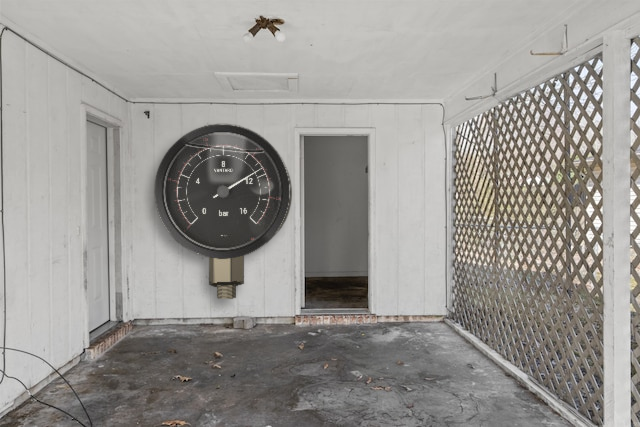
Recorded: 11.5,bar
